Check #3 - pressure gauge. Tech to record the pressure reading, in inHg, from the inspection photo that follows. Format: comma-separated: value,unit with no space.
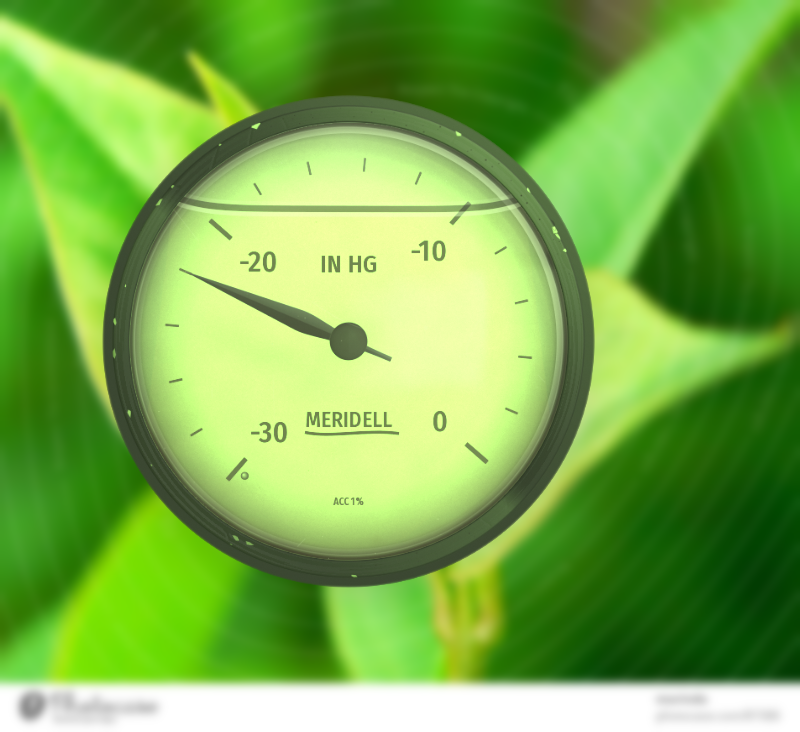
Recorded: -22,inHg
